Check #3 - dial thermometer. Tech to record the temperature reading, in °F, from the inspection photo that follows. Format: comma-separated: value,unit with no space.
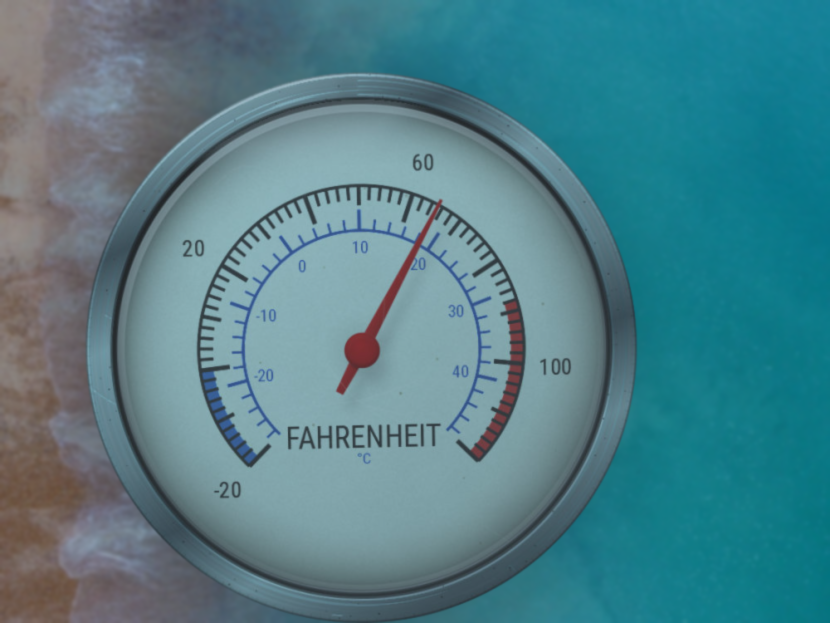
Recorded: 65,°F
